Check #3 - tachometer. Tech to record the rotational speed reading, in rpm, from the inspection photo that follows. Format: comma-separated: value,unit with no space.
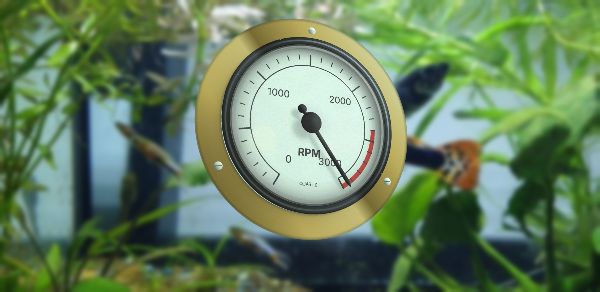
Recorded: 2950,rpm
